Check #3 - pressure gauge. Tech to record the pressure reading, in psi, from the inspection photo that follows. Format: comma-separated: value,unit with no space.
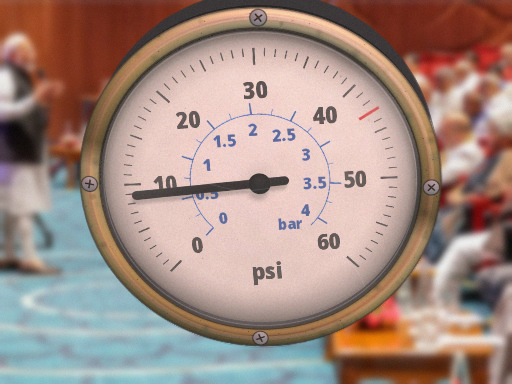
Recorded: 9,psi
